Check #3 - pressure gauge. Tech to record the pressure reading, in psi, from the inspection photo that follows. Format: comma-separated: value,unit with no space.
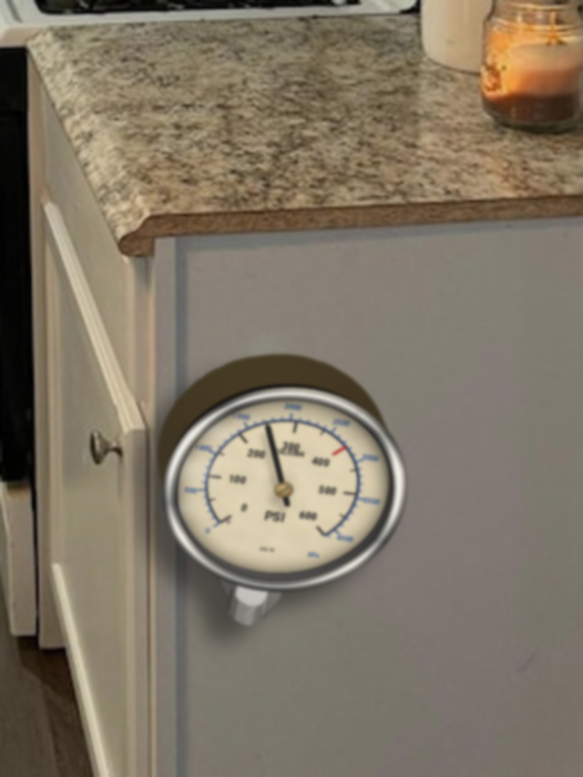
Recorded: 250,psi
